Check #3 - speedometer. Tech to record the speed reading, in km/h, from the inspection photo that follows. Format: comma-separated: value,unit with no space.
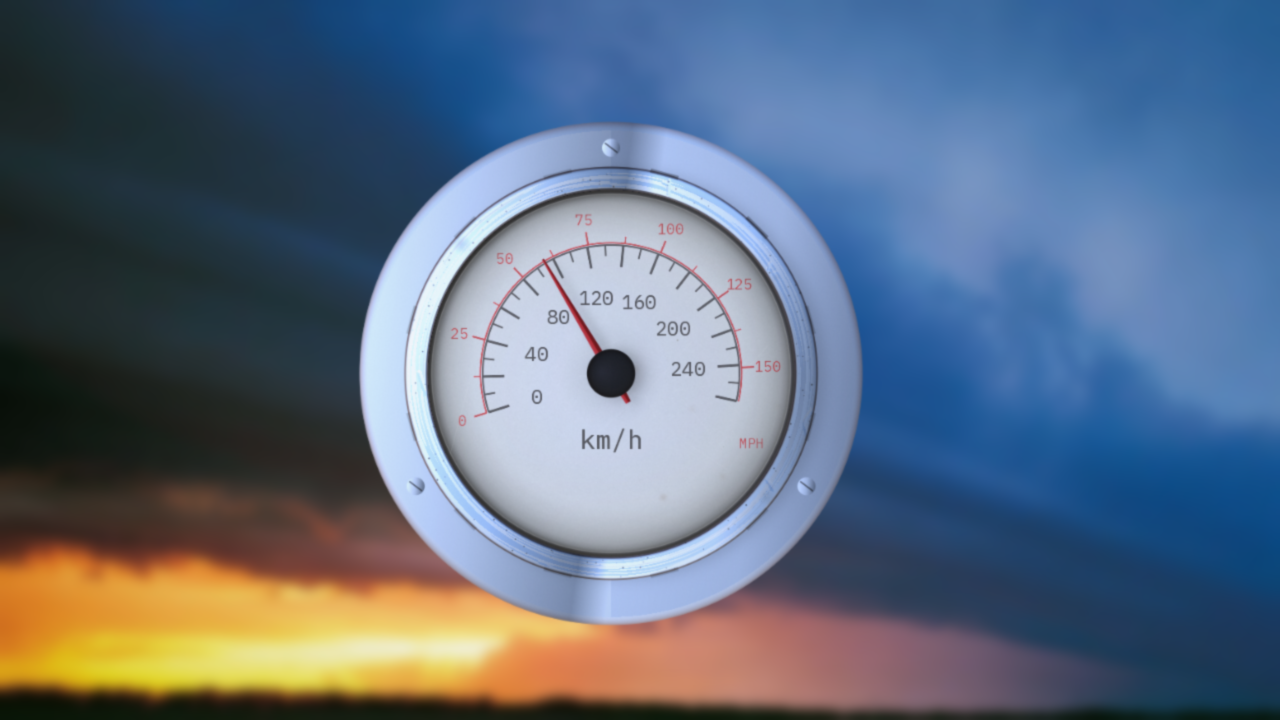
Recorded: 95,km/h
